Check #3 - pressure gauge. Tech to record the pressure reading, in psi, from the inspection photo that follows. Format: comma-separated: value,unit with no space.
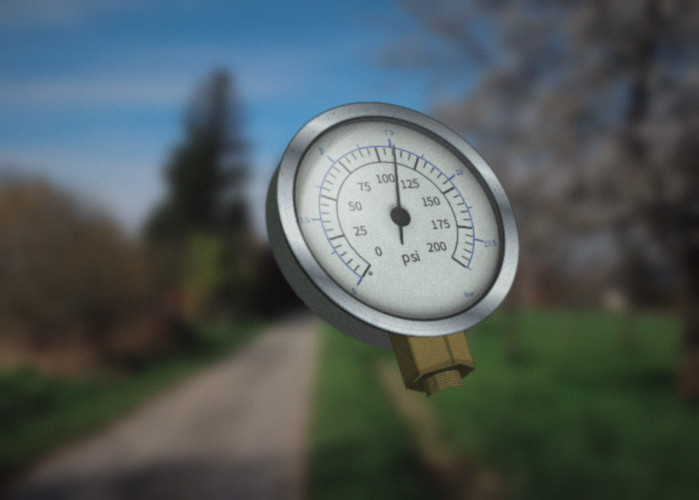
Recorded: 110,psi
